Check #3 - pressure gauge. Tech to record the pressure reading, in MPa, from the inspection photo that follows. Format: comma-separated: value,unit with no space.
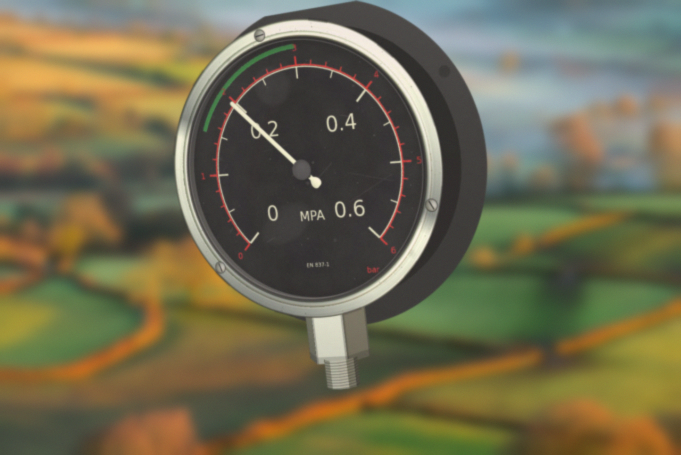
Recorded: 0.2,MPa
